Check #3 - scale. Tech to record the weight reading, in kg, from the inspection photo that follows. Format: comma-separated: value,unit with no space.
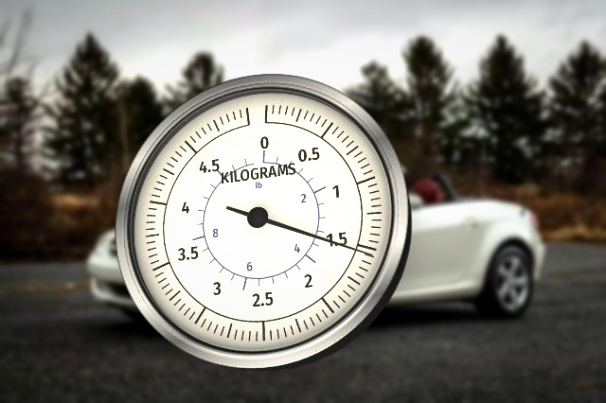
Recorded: 1.55,kg
